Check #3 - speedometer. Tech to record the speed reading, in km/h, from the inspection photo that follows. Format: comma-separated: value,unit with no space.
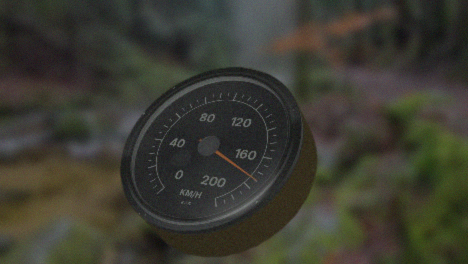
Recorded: 175,km/h
